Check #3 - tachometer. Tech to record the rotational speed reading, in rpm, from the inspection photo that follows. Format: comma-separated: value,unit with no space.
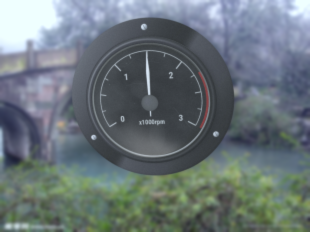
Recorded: 1500,rpm
